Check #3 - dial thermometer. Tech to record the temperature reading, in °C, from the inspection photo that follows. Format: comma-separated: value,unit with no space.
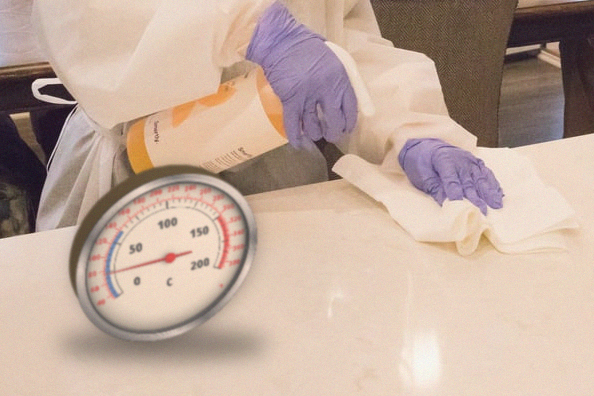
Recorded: 25,°C
